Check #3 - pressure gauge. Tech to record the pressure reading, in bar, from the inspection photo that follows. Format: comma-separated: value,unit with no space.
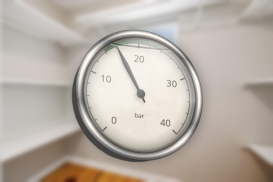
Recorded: 16,bar
